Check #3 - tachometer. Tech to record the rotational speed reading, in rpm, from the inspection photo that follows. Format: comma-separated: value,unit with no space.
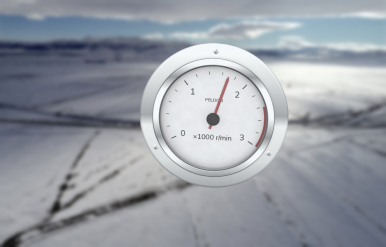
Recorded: 1700,rpm
